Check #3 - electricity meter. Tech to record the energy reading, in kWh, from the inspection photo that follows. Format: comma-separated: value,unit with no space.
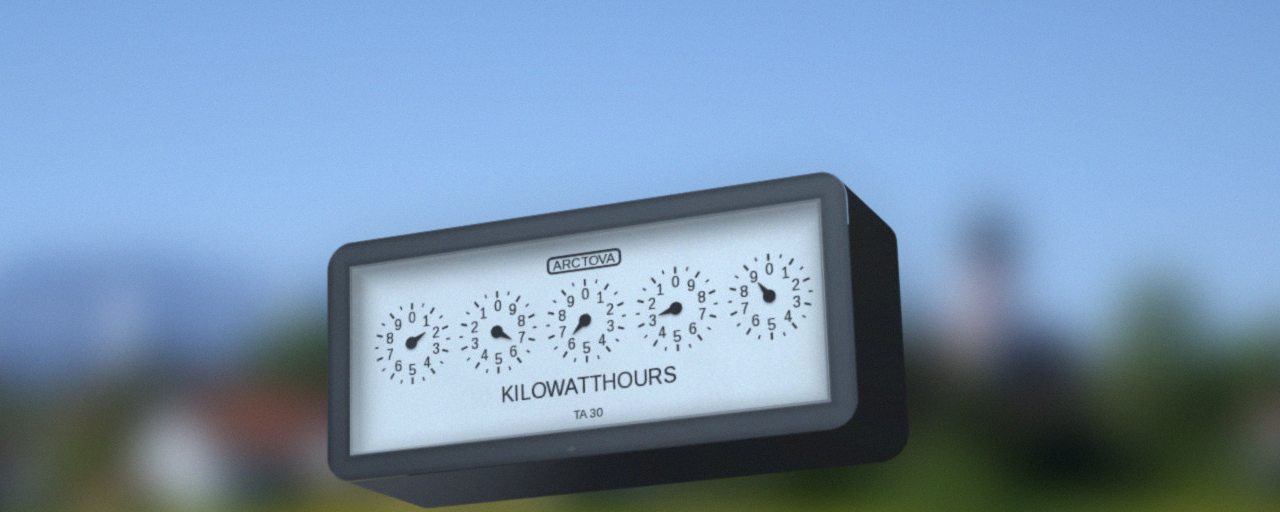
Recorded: 16629,kWh
